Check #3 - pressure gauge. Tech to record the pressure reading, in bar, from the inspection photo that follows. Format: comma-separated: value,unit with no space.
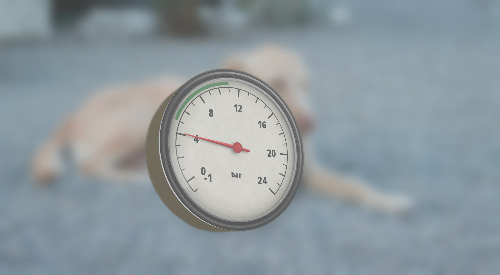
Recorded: 4,bar
